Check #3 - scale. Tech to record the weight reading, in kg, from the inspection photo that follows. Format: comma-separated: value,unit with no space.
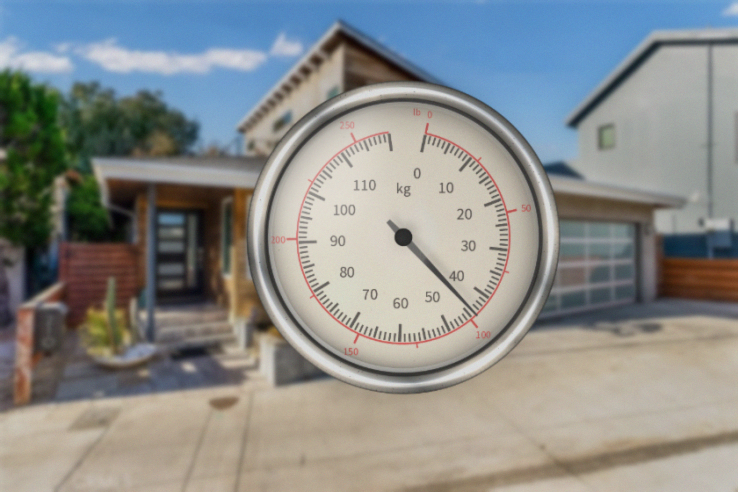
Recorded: 44,kg
